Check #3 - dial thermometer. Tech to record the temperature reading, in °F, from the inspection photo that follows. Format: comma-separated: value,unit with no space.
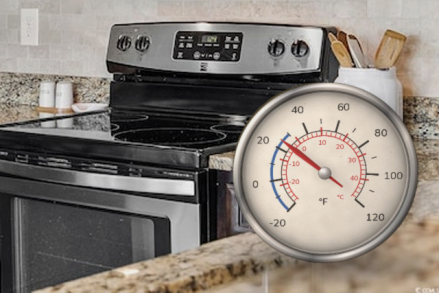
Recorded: 25,°F
